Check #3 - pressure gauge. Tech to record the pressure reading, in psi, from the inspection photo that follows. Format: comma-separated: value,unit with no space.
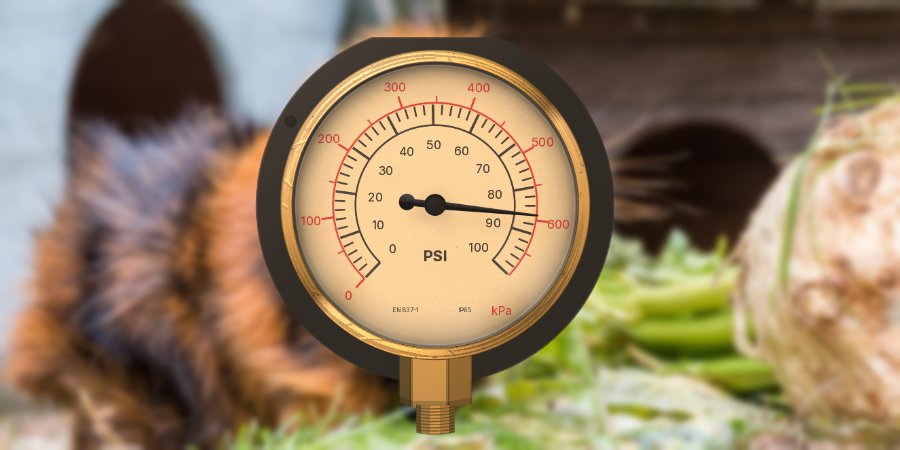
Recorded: 86,psi
